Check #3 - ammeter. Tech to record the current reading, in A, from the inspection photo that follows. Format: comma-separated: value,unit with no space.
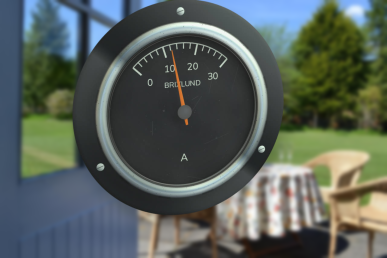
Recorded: 12,A
